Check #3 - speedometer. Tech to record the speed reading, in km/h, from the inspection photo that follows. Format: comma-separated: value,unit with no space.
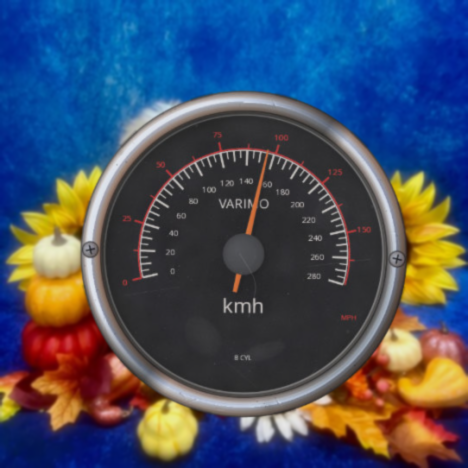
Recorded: 155,km/h
